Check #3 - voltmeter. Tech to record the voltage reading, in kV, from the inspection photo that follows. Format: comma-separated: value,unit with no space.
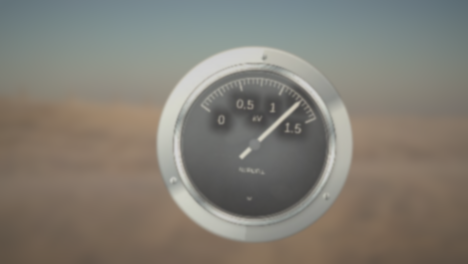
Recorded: 1.25,kV
